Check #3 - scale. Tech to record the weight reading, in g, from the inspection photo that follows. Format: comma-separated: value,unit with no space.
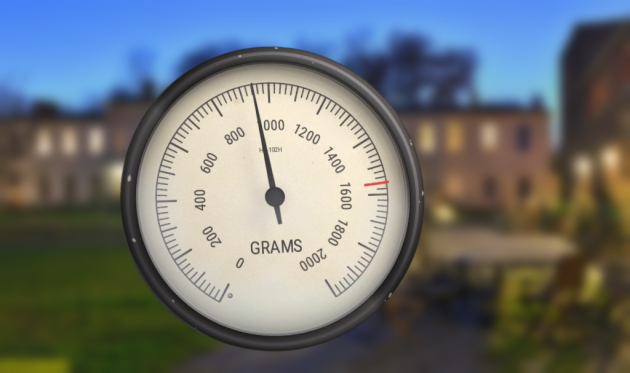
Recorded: 940,g
